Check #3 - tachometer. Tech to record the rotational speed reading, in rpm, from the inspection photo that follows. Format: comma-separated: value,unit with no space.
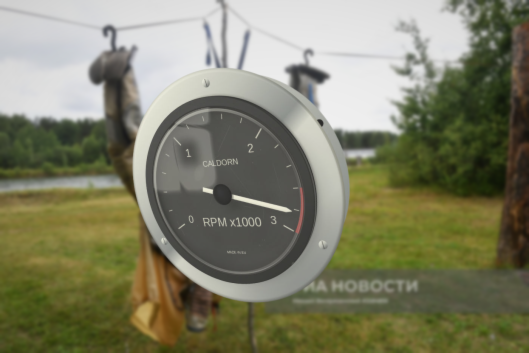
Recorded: 2800,rpm
